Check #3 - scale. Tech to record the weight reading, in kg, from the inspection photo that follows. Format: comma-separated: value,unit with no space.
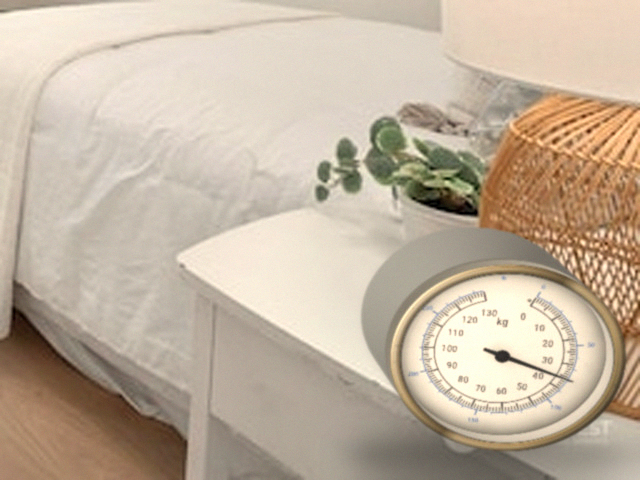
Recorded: 35,kg
